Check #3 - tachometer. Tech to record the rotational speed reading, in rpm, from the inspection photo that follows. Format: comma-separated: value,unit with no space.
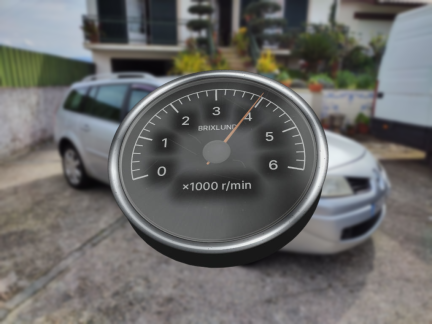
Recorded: 4000,rpm
